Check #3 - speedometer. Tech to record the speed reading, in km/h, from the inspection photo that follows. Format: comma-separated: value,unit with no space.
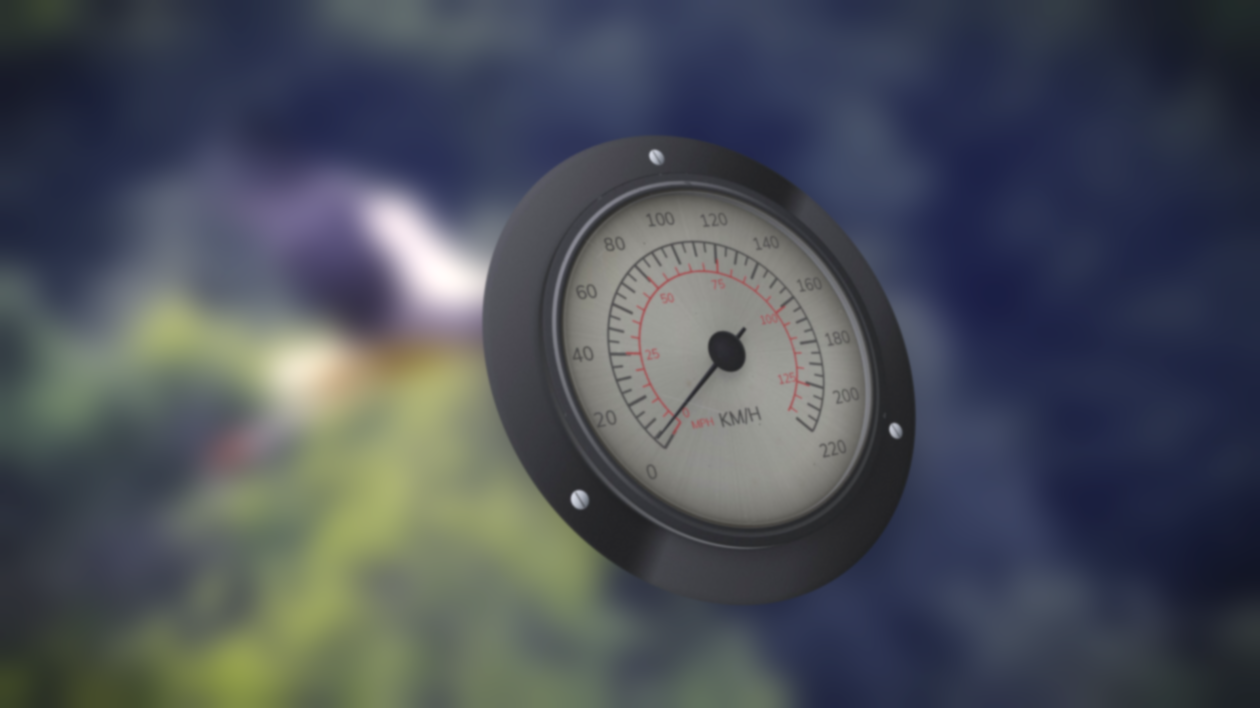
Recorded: 5,km/h
